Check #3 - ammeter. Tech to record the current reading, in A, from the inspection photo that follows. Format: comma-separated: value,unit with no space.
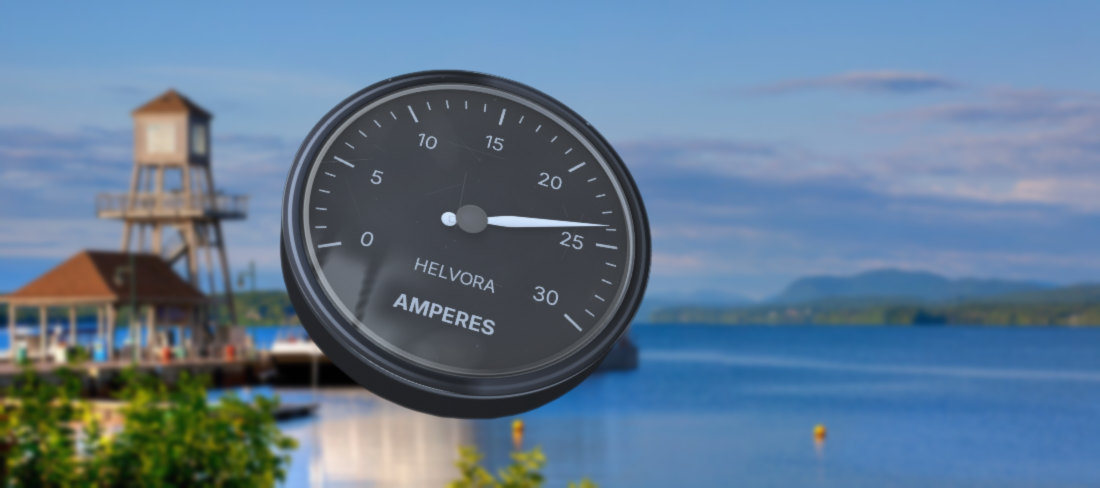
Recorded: 24,A
